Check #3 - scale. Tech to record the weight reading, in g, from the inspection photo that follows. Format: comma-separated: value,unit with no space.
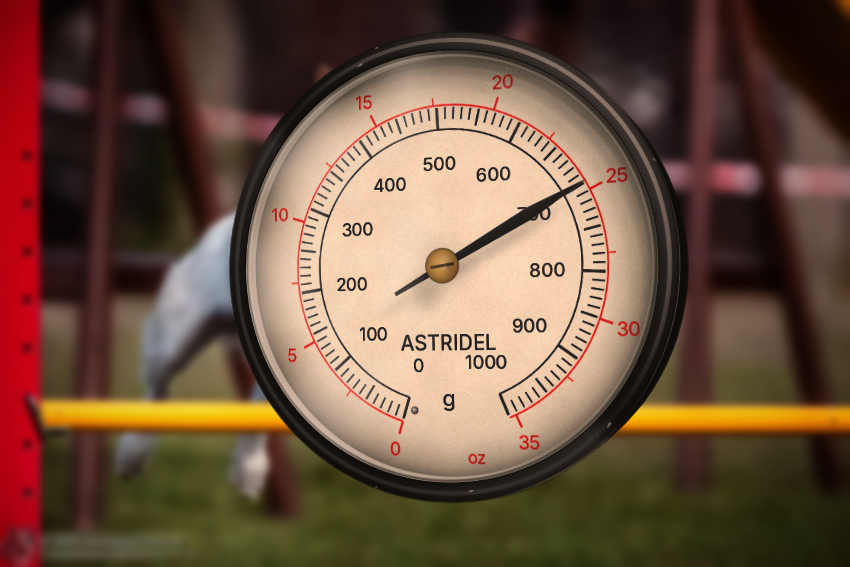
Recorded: 700,g
